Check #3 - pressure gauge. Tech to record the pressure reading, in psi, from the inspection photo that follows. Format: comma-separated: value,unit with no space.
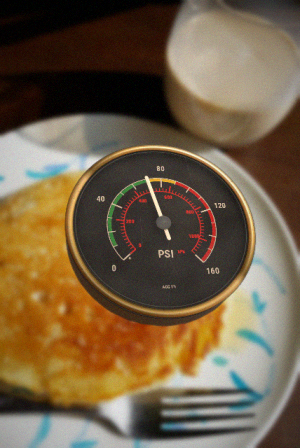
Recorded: 70,psi
